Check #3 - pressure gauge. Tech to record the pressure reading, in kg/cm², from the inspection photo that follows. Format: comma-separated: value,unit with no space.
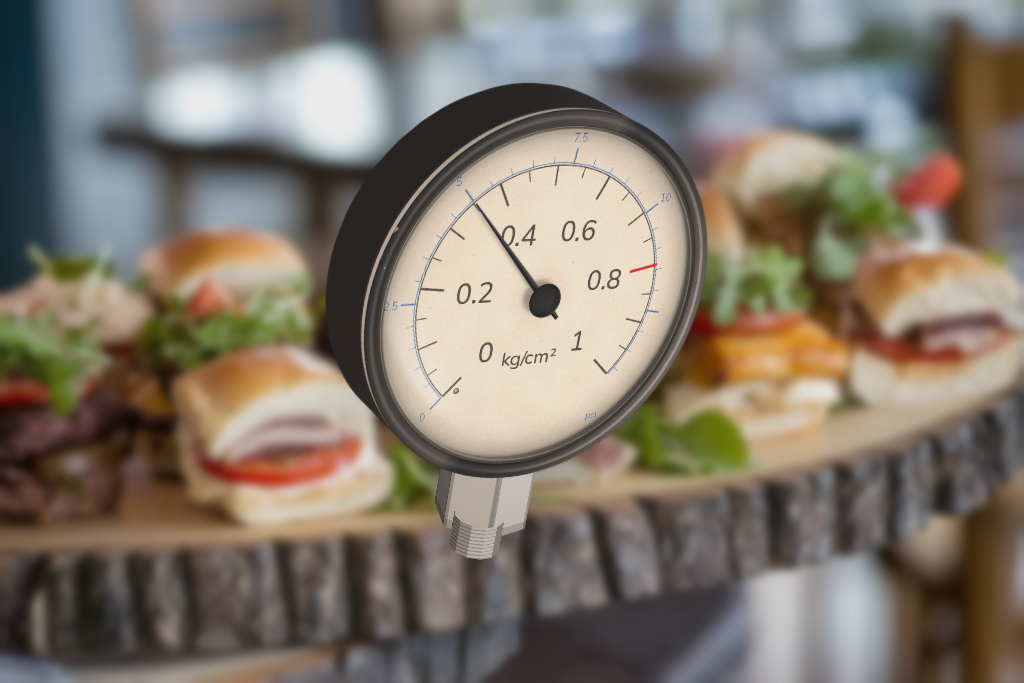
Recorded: 0.35,kg/cm²
